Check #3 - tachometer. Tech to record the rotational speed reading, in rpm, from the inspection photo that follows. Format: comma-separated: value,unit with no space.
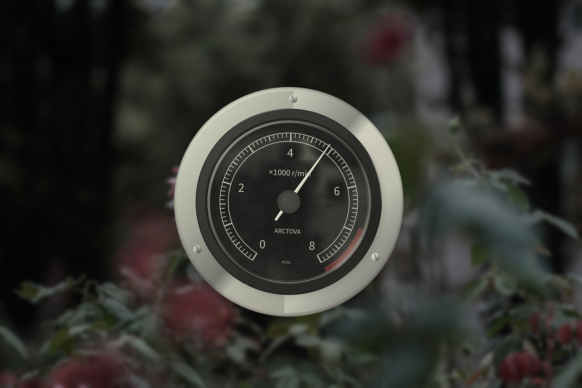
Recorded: 4900,rpm
